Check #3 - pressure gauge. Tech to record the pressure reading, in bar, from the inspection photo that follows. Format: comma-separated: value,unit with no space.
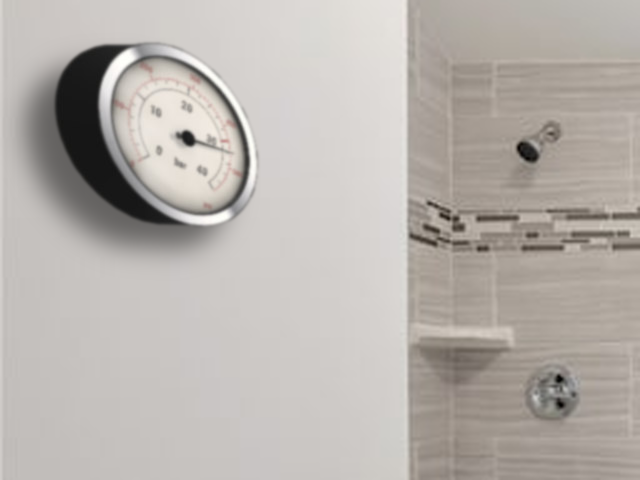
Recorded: 32,bar
